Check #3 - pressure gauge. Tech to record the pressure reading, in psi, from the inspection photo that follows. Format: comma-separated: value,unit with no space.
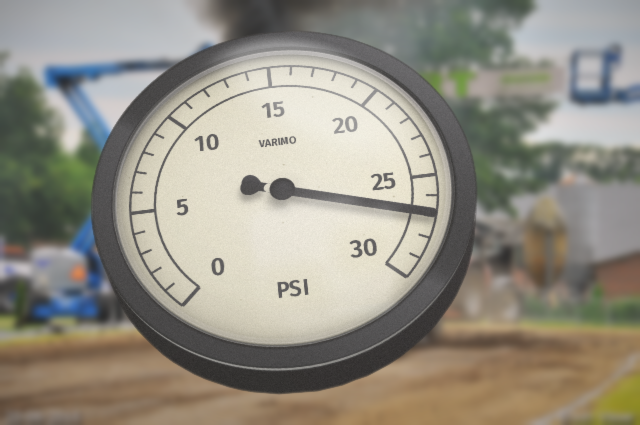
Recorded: 27,psi
